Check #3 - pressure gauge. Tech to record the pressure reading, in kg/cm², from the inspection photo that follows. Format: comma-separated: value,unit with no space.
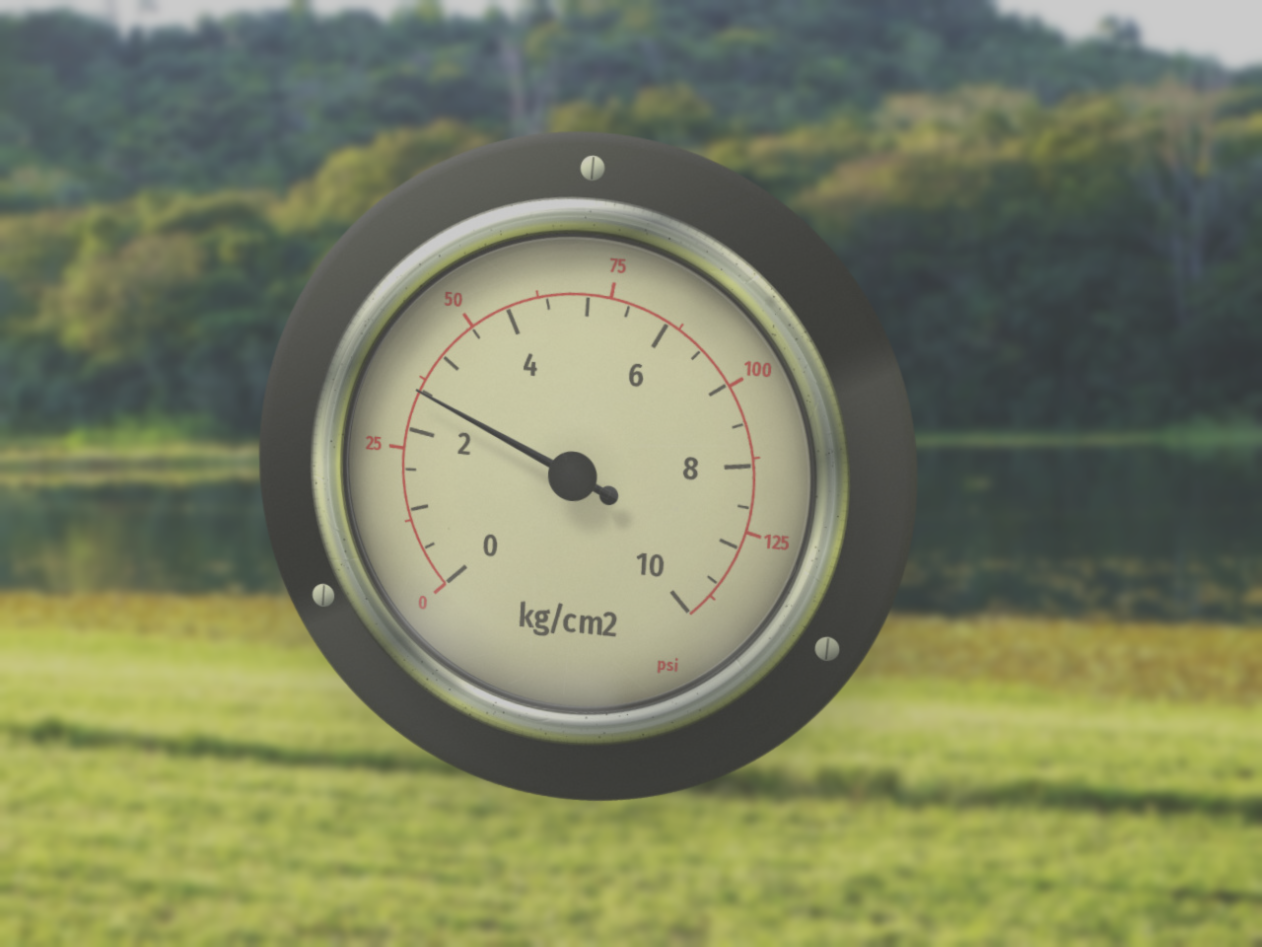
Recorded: 2.5,kg/cm²
